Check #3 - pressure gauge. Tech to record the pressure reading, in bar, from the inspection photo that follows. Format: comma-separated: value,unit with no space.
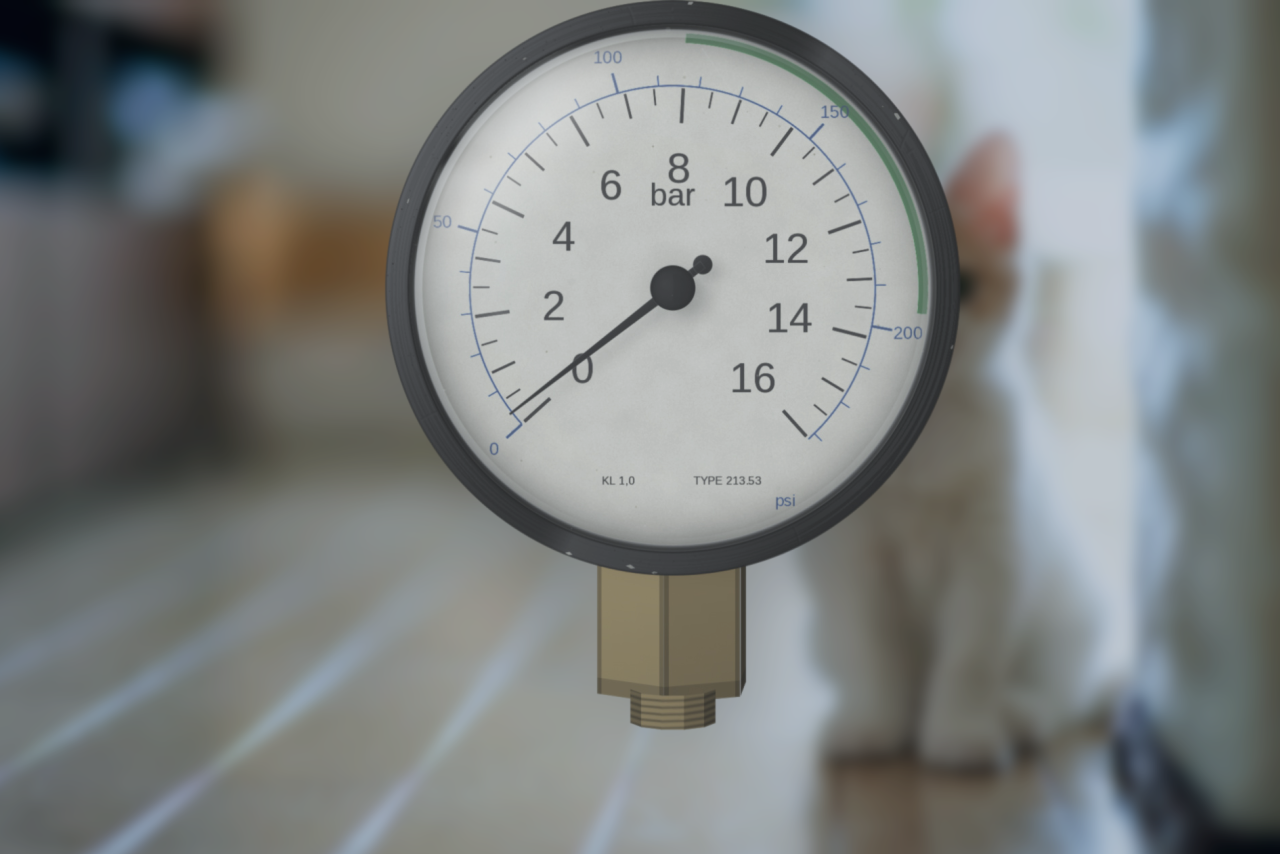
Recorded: 0.25,bar
